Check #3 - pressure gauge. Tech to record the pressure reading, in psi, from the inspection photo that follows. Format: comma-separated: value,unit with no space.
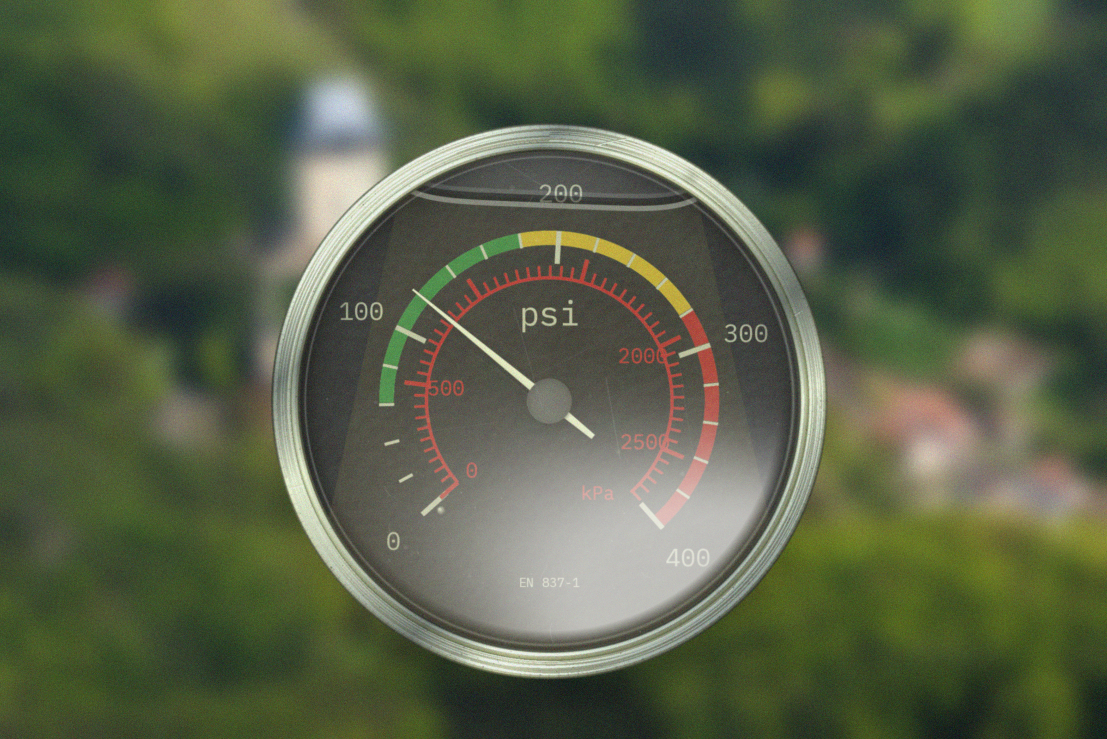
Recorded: 120,psi
